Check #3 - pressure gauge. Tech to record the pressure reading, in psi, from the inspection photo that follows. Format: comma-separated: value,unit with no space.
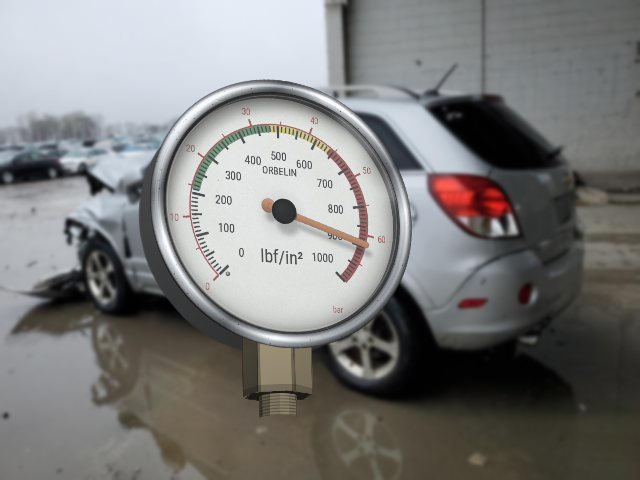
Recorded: 900,psi
